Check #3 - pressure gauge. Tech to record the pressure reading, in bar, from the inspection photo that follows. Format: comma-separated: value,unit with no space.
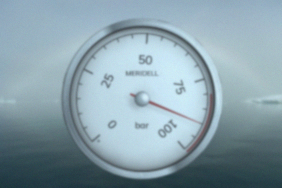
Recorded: 90,bar
